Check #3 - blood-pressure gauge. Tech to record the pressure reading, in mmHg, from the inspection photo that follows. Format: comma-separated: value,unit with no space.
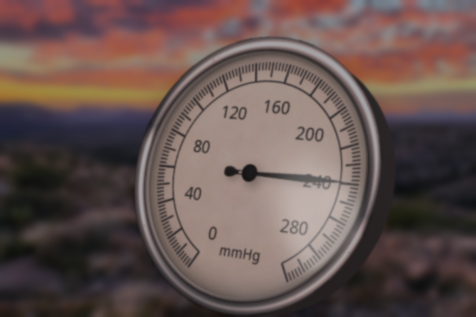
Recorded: 240,mmHg
